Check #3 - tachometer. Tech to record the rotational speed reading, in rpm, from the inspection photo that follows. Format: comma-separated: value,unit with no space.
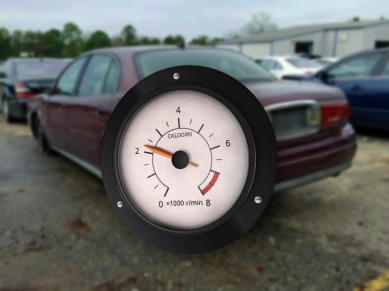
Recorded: 2250,rpm
